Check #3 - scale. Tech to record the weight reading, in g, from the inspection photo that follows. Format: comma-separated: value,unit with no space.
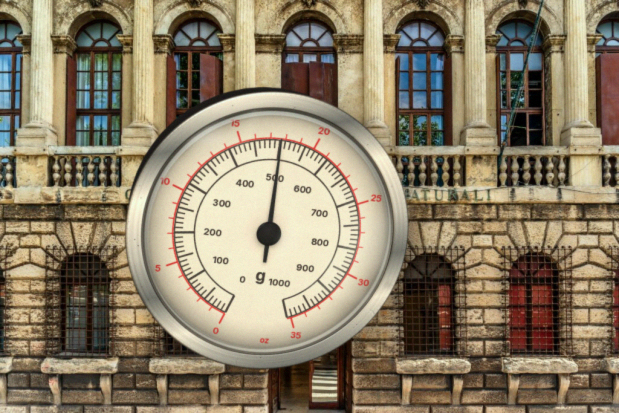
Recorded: 500,g
